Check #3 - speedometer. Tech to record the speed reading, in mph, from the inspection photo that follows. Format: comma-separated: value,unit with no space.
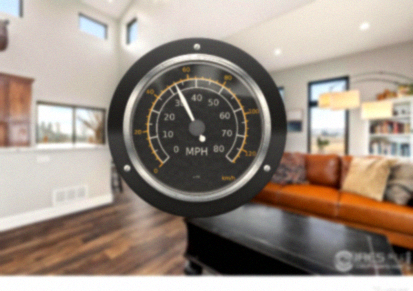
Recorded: 32.5,mph
